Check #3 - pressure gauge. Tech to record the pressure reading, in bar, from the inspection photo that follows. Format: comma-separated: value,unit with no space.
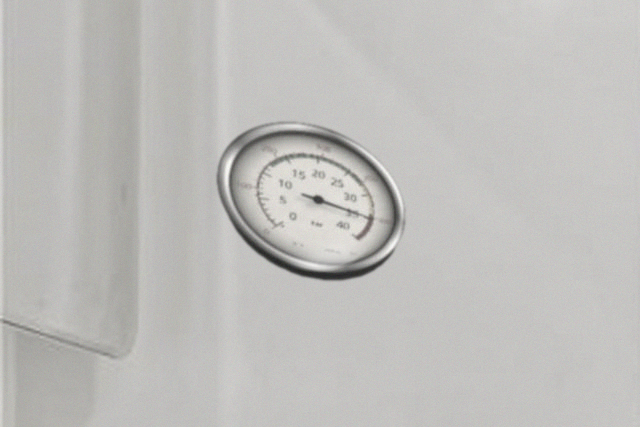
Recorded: 35,bar
